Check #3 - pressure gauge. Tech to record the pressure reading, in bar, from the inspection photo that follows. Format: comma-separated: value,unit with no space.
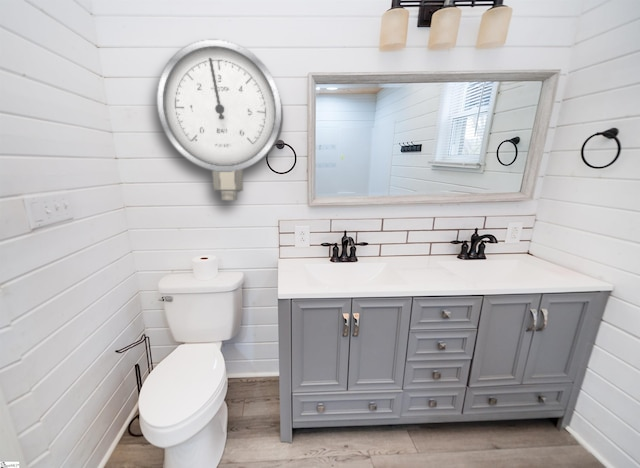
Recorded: 2.8,bar
